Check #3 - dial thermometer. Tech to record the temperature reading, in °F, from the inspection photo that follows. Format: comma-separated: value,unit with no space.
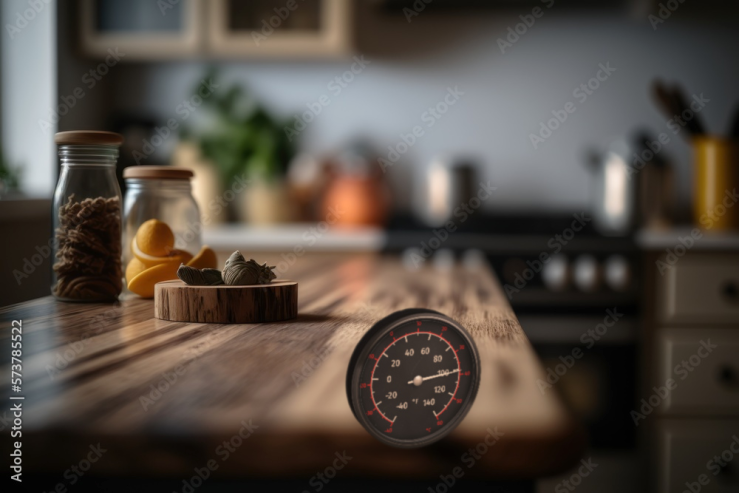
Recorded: 100,°F
